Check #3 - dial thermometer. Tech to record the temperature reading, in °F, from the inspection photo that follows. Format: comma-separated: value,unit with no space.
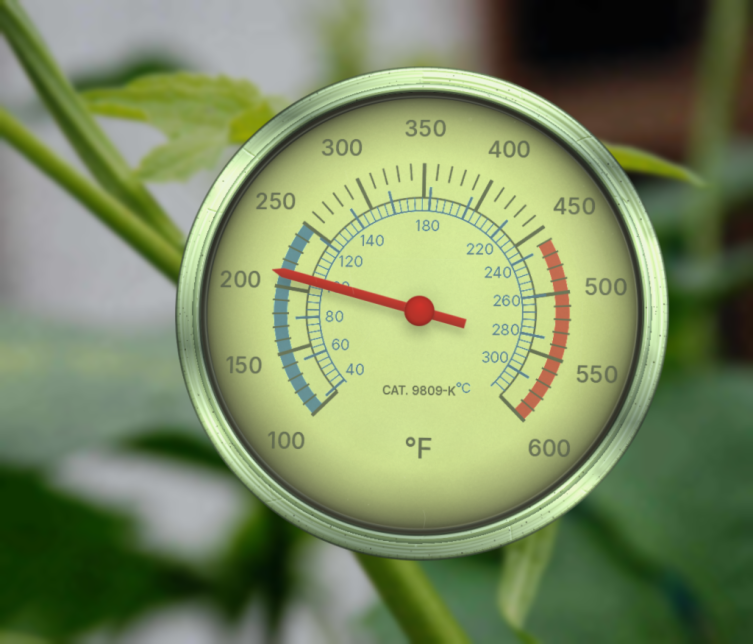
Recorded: 210,°F
